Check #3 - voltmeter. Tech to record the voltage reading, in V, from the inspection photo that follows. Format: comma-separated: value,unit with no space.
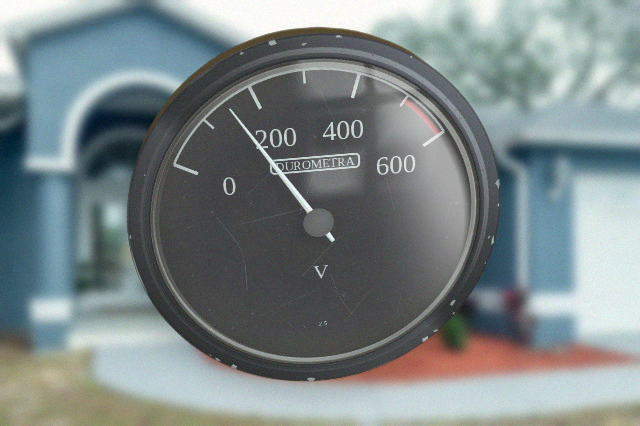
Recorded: 150,V
